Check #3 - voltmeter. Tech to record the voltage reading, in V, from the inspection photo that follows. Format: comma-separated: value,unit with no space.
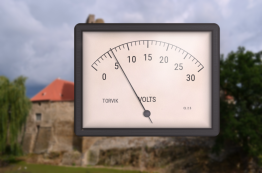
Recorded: 6,V
